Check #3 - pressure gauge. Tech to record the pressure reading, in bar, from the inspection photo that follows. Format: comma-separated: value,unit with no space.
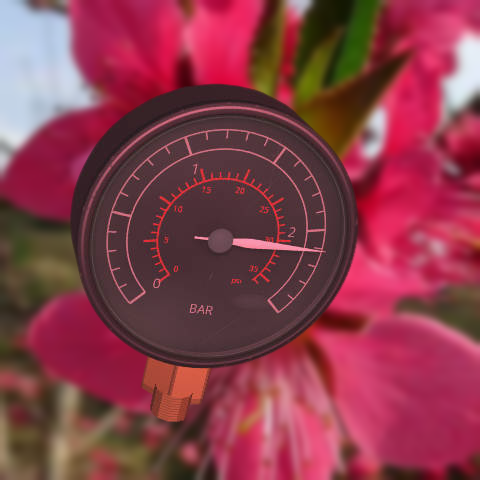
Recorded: 2.1,bar
